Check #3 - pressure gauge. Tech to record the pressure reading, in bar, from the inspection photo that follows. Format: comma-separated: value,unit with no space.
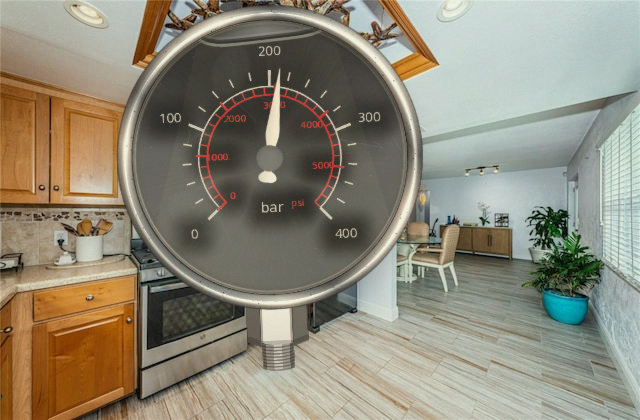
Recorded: 210,bar
